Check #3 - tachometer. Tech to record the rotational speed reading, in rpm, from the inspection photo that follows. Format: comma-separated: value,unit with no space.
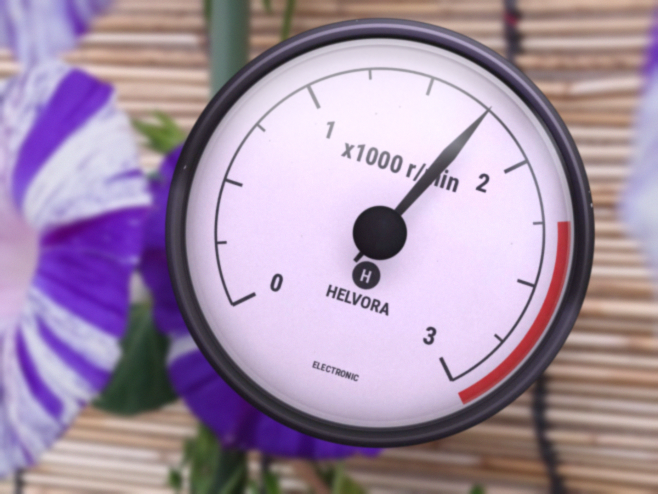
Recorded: 1750,rpm
